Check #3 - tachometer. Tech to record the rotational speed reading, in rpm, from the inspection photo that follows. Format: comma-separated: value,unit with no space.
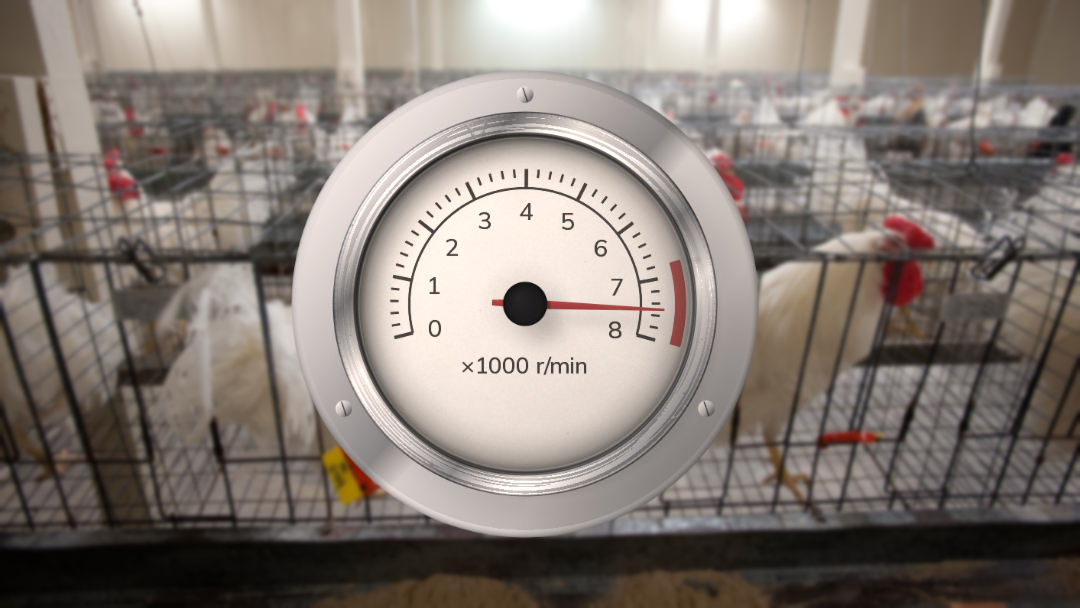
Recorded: 7500,rpm
